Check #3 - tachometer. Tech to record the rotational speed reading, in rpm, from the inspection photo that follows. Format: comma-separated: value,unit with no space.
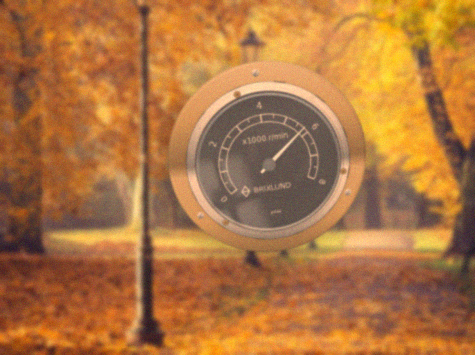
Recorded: 5750,rpm
